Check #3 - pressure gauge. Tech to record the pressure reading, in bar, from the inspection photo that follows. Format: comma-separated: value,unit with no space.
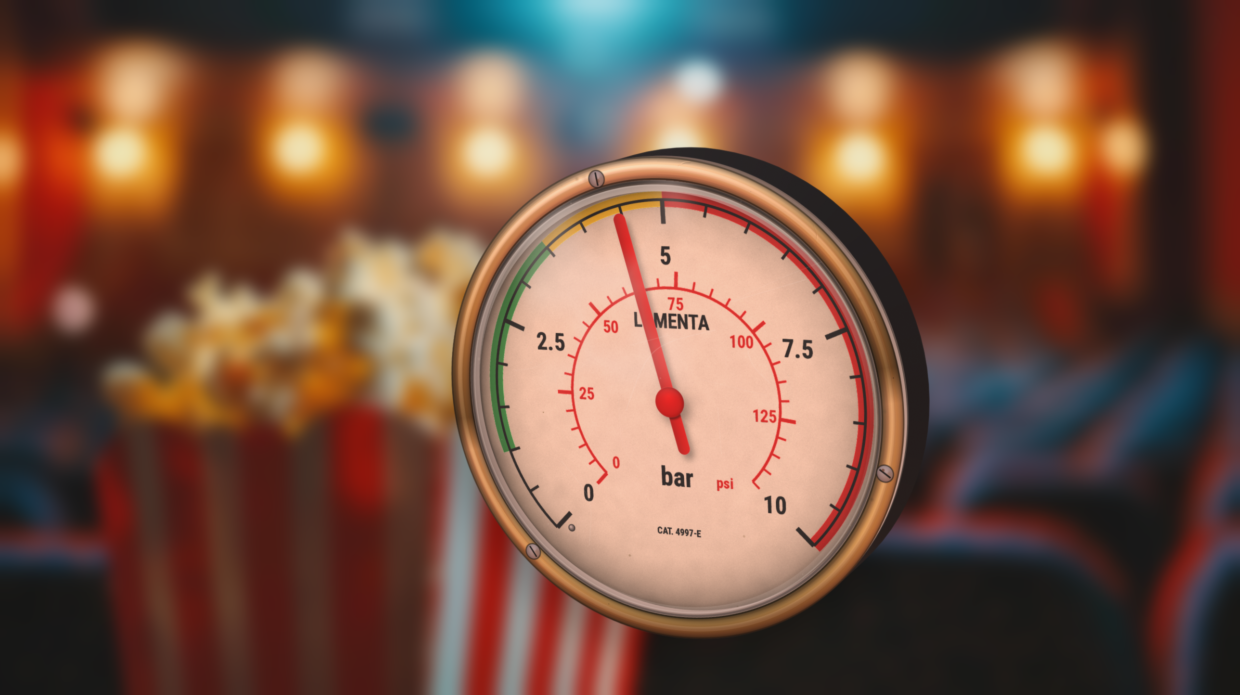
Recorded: 4.5,bar
